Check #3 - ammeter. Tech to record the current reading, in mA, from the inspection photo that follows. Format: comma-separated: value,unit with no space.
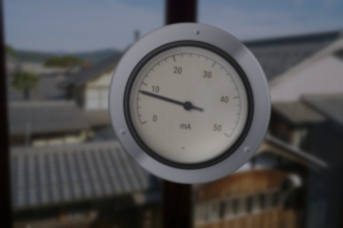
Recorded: 8,mA
